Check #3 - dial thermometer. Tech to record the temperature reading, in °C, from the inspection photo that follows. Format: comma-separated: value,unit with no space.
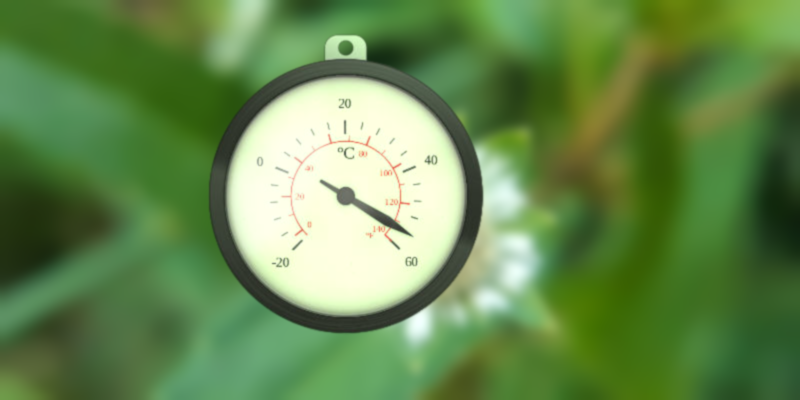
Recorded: 56,°C
